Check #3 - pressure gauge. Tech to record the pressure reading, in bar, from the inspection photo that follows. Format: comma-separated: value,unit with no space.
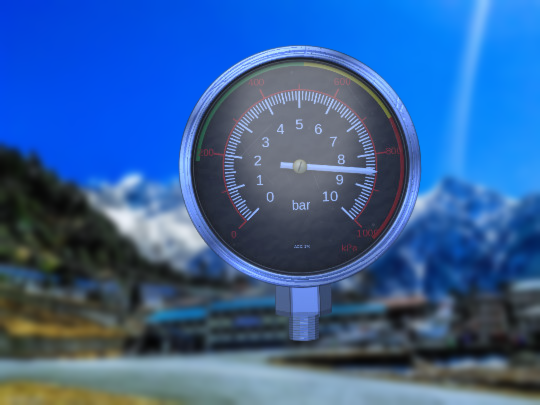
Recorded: 8.5,bar
